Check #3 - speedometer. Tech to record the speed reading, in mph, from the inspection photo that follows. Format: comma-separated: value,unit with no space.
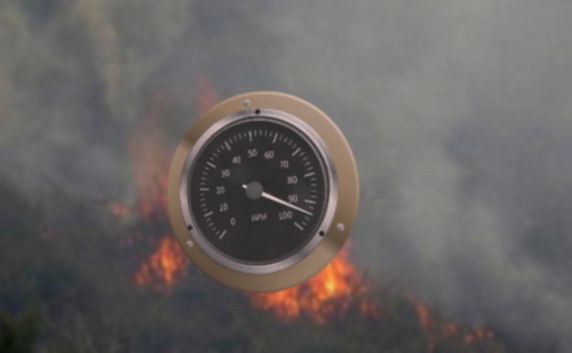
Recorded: 94,mph
